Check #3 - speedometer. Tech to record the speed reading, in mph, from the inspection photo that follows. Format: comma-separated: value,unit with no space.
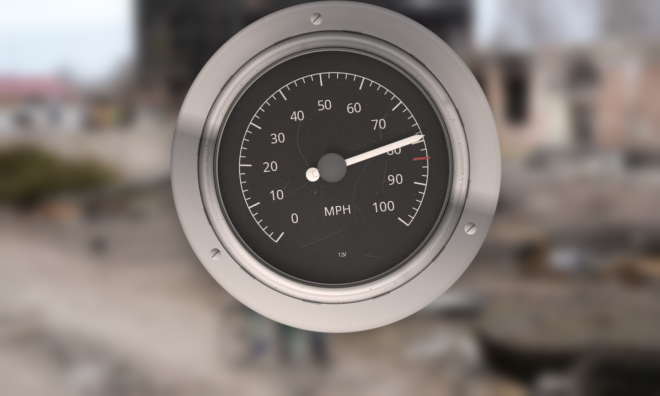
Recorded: 79,mph
